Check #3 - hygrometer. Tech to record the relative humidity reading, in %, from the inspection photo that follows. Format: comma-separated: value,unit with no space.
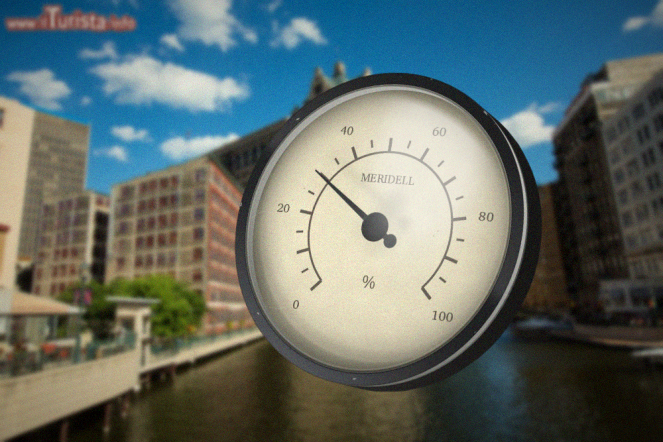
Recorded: 30,%
